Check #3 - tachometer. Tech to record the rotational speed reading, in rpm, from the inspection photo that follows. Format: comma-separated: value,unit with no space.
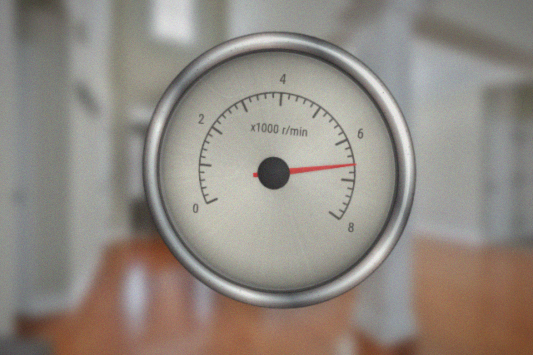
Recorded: 6600,rpm
